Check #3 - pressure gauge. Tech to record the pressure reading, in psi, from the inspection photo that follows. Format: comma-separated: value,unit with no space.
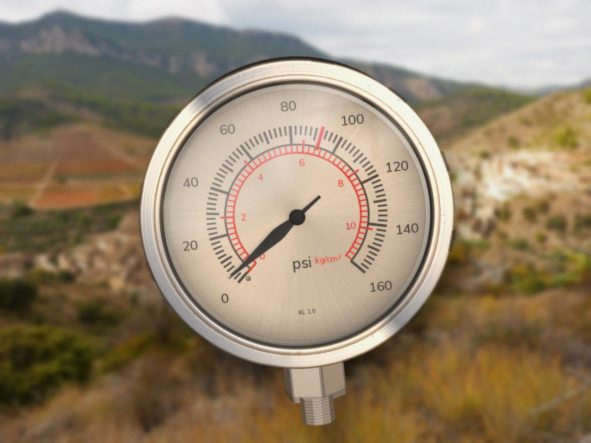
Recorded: 4,psi
